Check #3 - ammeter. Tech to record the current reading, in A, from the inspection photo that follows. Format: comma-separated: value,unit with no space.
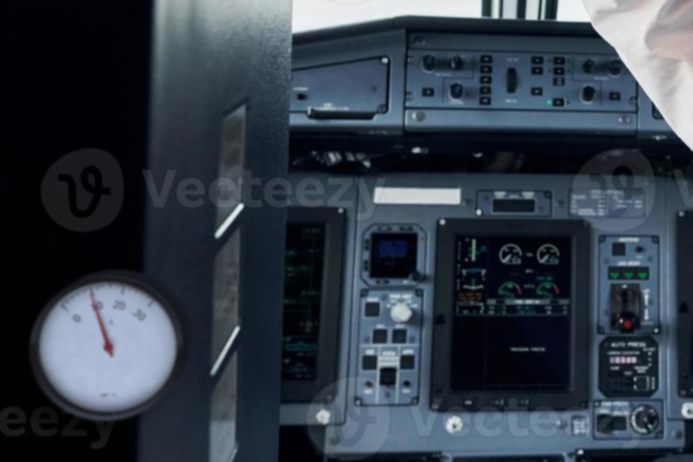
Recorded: 10,A
